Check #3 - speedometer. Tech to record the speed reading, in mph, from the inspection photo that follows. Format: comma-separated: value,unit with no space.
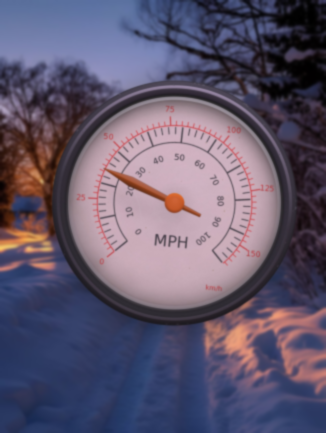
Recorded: 24,mph
